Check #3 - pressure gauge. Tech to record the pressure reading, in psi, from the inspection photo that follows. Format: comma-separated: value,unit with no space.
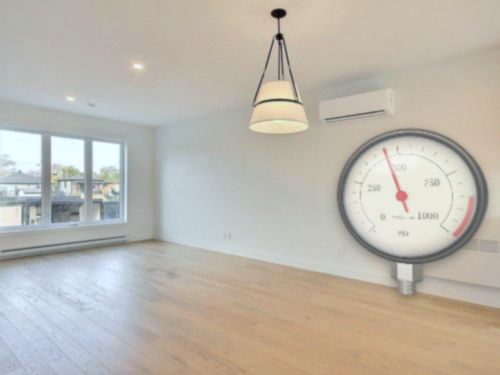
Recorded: 450,psi
